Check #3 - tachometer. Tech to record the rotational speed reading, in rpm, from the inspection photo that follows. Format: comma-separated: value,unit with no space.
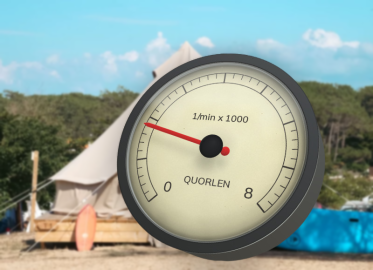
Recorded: 1800,rpm
